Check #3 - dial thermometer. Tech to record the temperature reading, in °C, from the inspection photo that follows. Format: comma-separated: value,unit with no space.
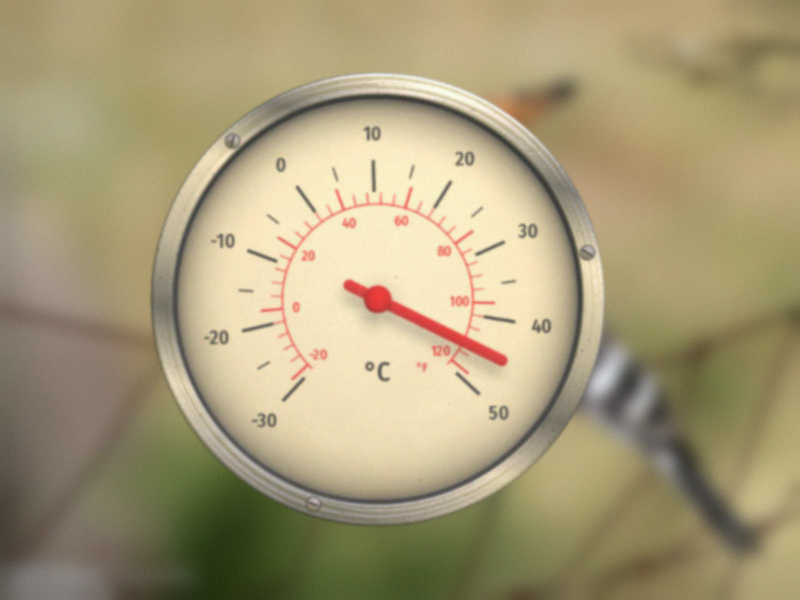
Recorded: 45,°C
